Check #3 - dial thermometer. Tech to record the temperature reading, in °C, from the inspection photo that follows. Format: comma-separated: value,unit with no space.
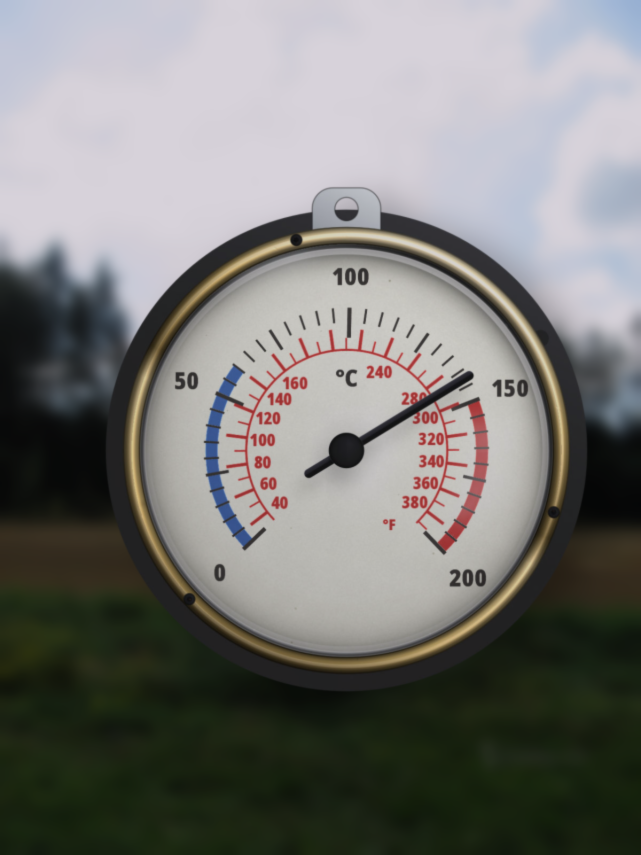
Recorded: 142.5,°C
